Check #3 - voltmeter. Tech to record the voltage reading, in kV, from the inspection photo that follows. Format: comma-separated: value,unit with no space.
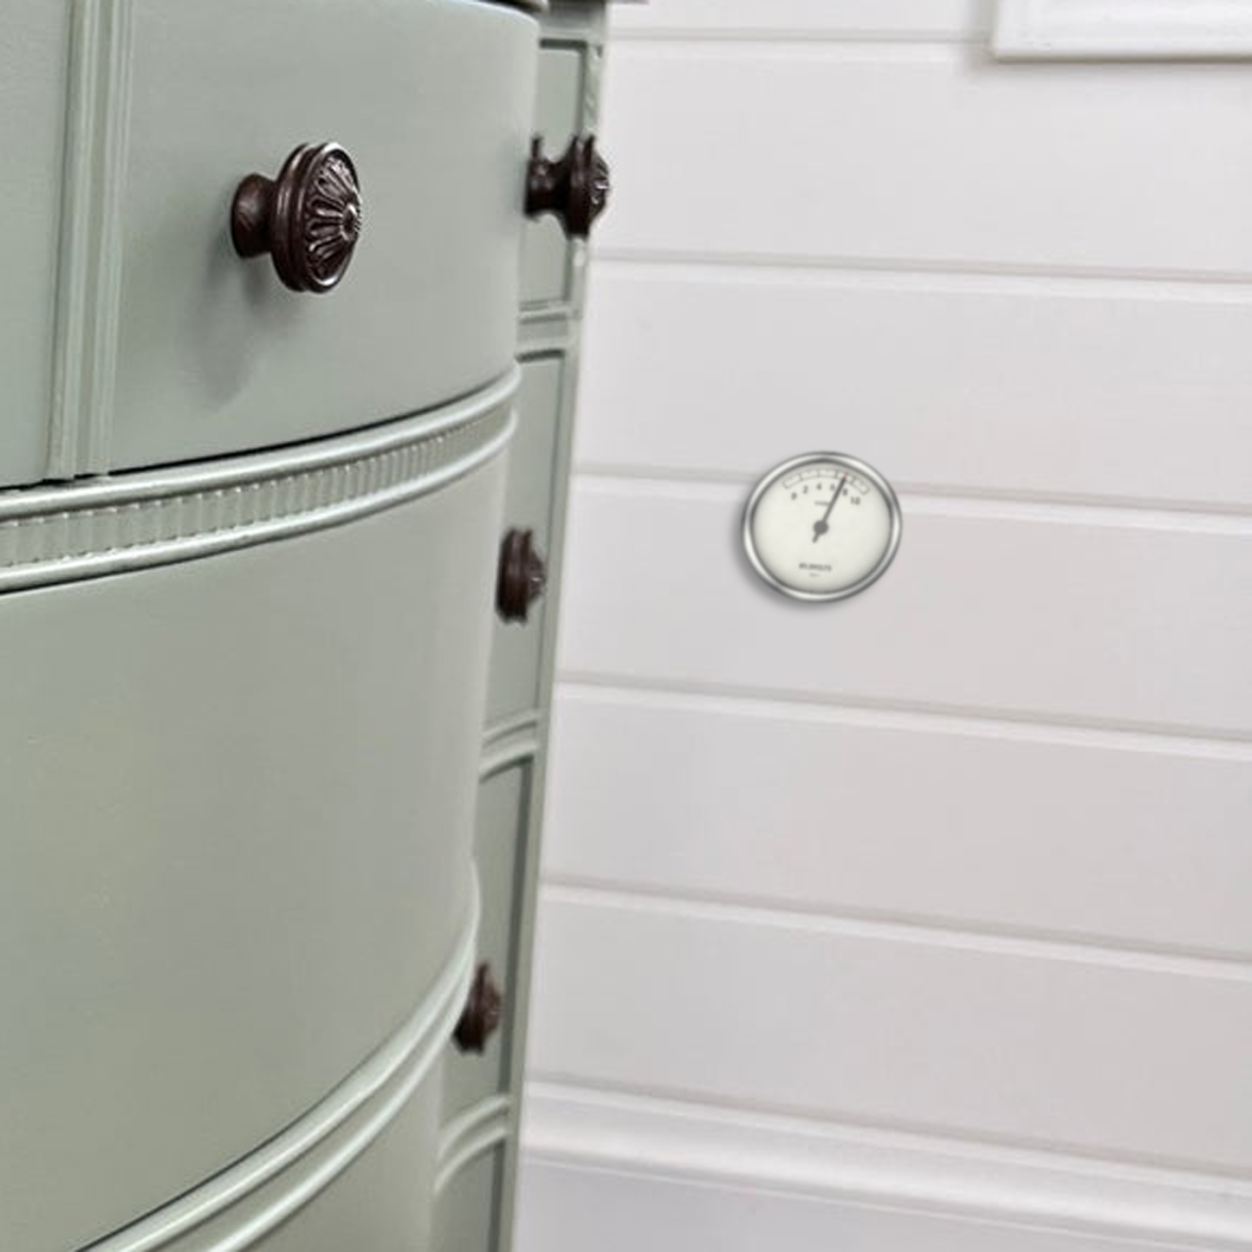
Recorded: 7,kV
